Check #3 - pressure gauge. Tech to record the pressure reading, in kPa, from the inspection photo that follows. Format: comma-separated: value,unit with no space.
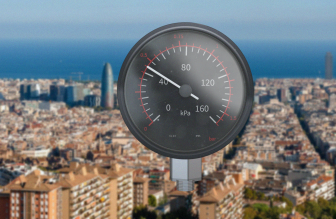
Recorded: 45,kPa
